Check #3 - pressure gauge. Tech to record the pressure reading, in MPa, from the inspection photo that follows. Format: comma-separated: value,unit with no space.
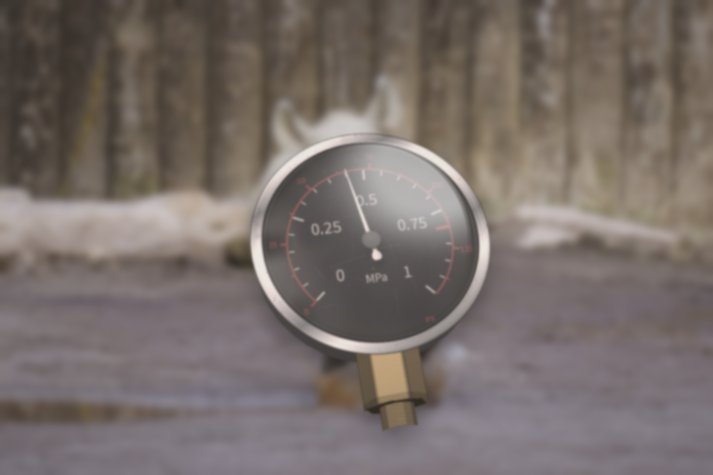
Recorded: 0.45,MPa
